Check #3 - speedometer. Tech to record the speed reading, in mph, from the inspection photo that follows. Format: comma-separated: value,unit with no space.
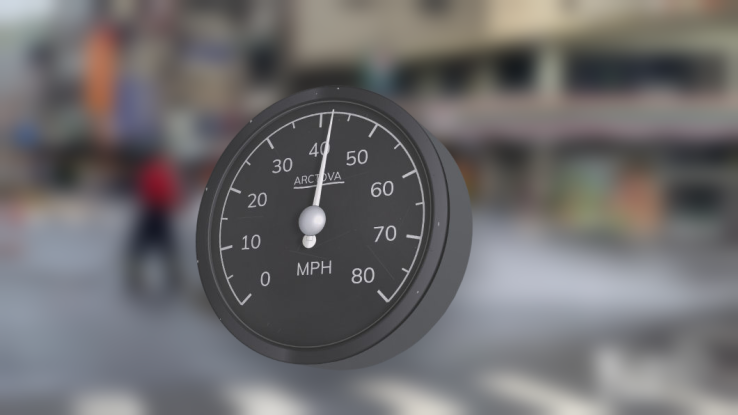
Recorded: 42.5,mph
